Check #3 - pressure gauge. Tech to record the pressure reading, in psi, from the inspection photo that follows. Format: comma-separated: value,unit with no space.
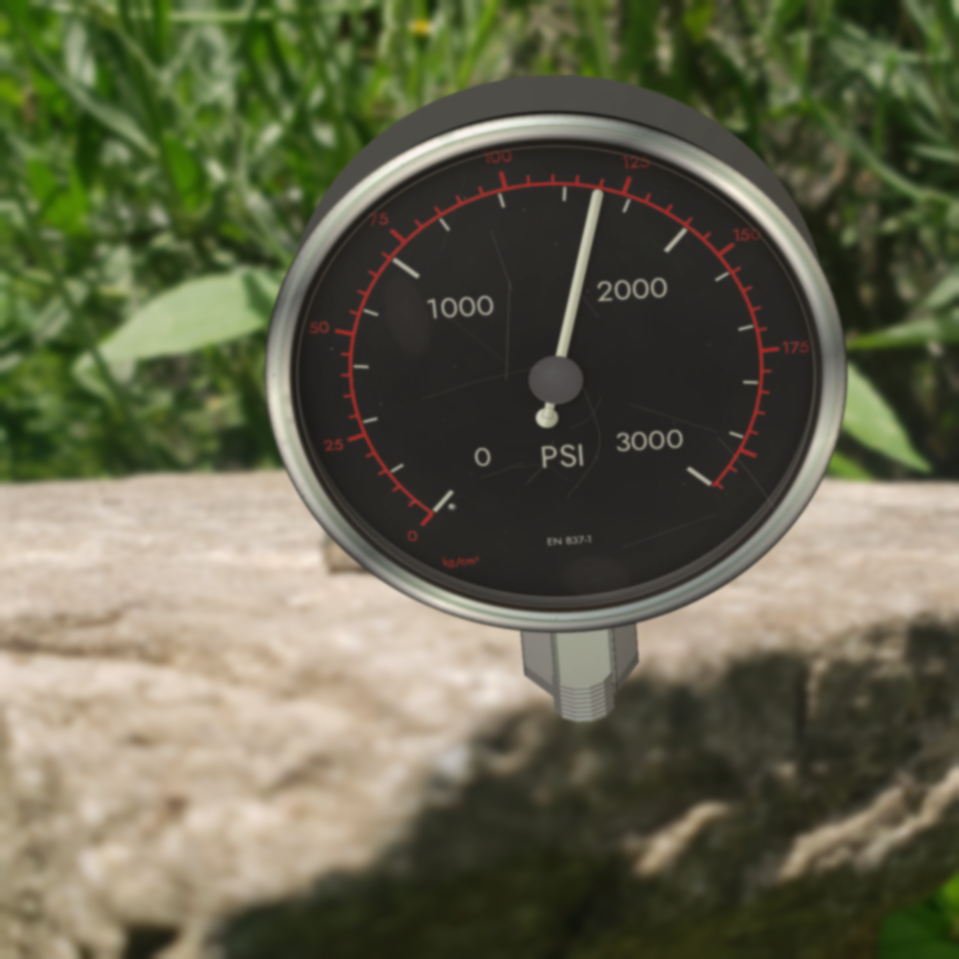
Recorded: 1700,psi
